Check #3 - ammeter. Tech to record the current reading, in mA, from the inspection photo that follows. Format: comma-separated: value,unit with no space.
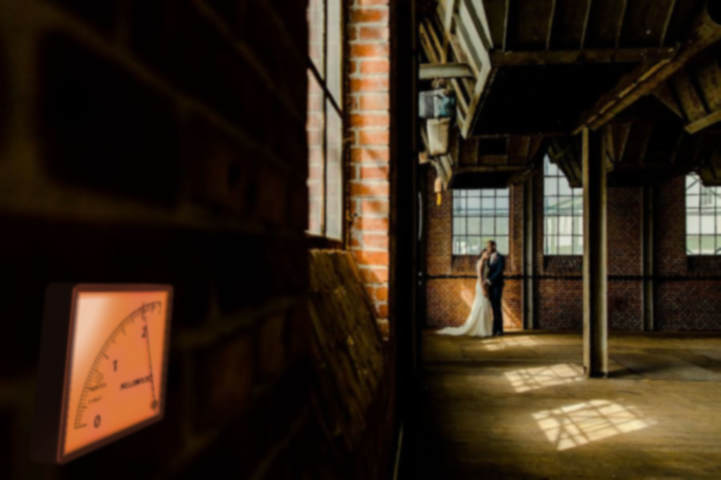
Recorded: 2,mA
